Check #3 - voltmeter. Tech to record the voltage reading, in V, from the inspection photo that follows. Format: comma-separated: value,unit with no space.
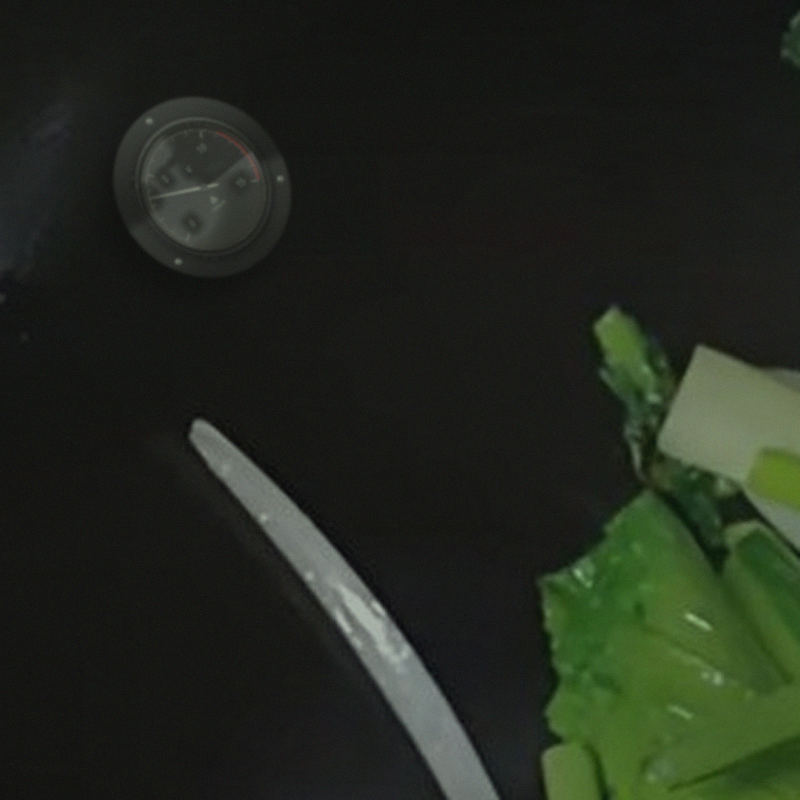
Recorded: 3.5,V
